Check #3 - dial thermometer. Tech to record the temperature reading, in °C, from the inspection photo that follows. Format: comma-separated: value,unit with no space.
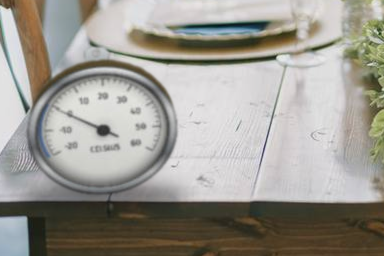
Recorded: 0,°C
